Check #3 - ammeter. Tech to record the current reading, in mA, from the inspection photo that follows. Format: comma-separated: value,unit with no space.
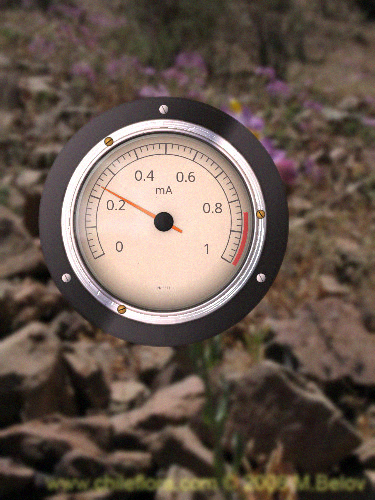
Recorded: 0.24,mA
